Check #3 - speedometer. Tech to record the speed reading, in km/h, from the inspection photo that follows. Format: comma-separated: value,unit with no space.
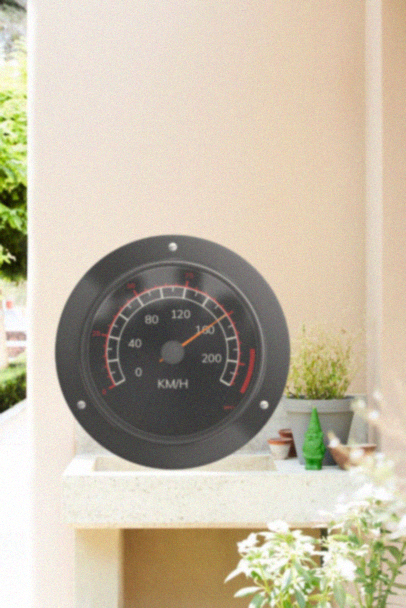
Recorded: 160,km/h
